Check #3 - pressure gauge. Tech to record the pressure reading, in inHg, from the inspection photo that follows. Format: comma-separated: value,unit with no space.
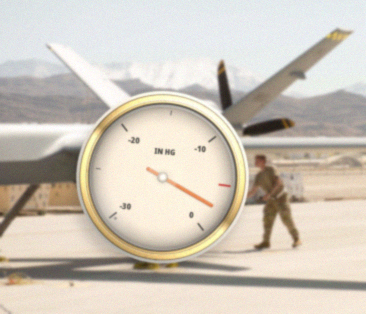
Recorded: -2.5,inHg
